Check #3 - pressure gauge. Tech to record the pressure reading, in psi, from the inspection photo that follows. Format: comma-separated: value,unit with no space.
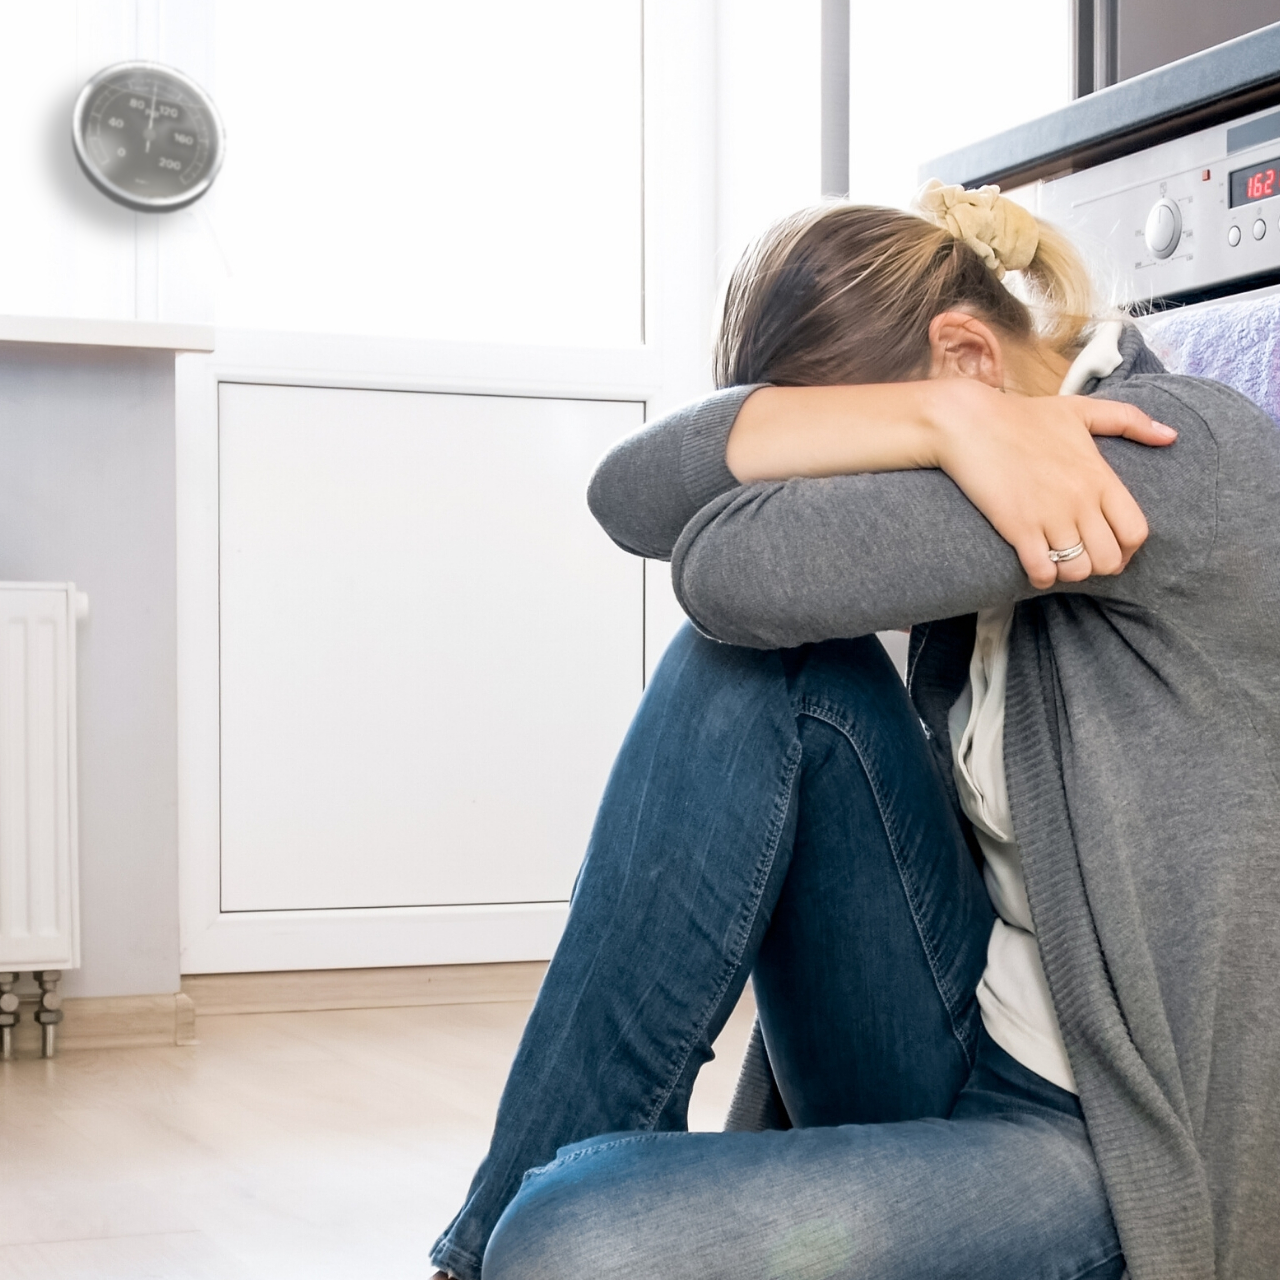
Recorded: 100,psi
